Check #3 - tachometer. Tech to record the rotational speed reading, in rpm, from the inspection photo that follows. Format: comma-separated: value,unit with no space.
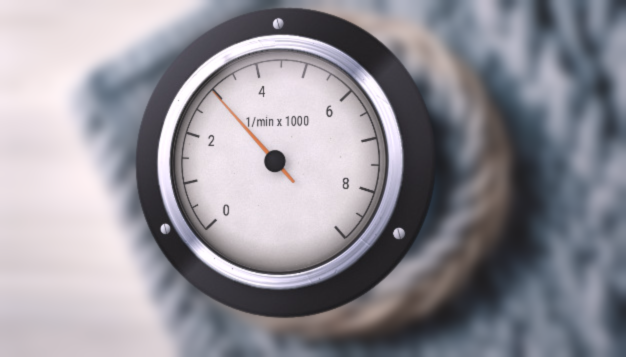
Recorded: 3000,rpm
